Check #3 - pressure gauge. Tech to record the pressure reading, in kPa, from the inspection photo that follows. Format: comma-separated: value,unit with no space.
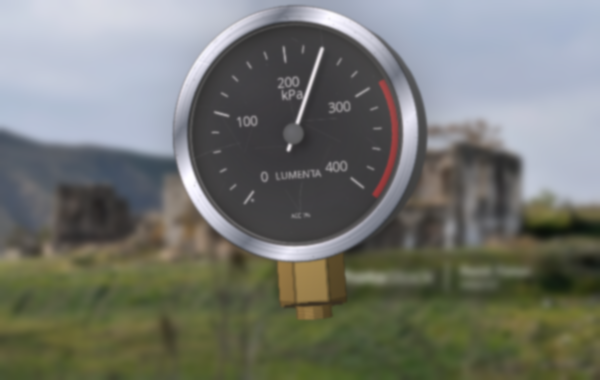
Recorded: 240,kPa
